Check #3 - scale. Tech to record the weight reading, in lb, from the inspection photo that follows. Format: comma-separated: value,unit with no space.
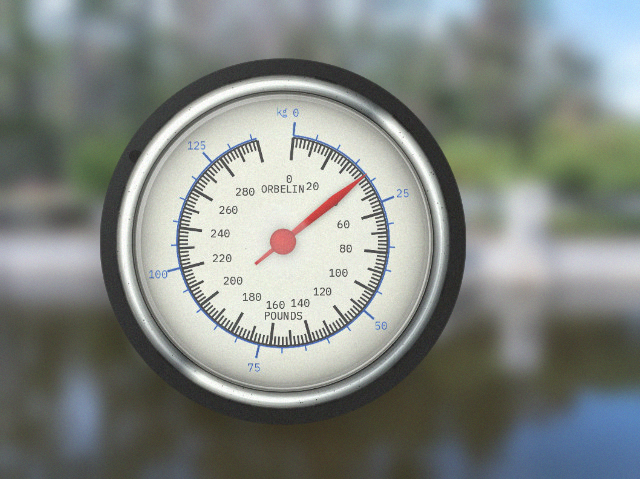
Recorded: 40,lb
